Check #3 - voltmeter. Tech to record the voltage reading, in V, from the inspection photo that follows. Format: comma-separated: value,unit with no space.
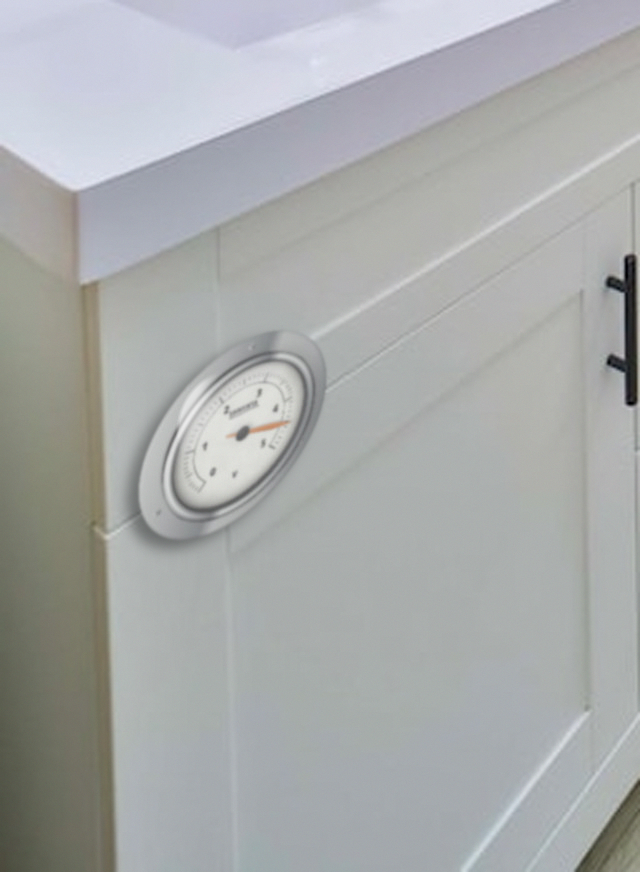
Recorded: 4.5,V
